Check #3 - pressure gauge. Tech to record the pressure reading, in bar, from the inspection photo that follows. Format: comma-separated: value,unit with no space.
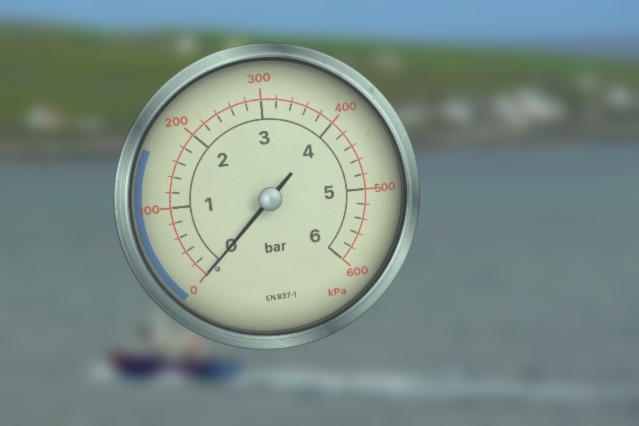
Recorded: 0,bar
